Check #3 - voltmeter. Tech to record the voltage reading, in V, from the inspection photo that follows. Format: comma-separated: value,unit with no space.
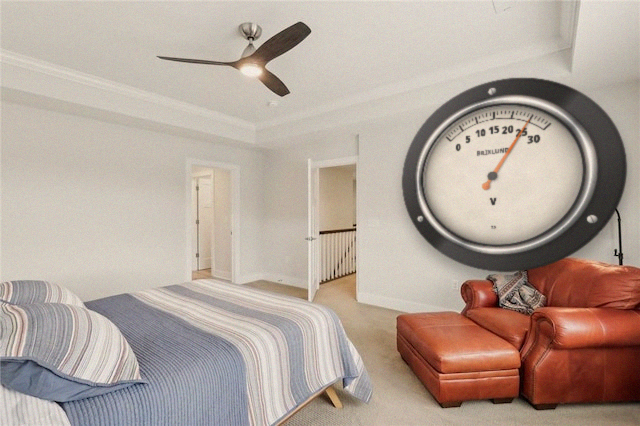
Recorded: 25,V
